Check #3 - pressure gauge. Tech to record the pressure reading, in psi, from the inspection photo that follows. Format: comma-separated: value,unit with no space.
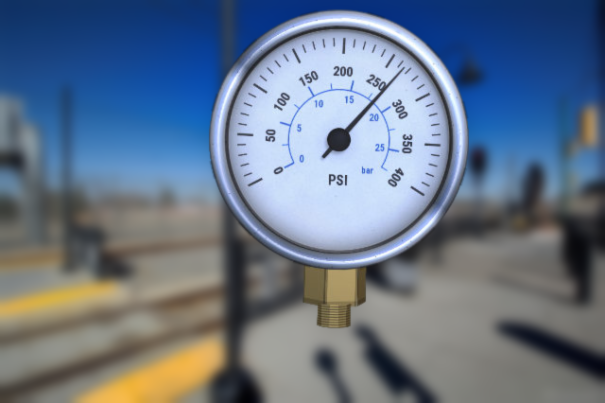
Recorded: 265,psi
